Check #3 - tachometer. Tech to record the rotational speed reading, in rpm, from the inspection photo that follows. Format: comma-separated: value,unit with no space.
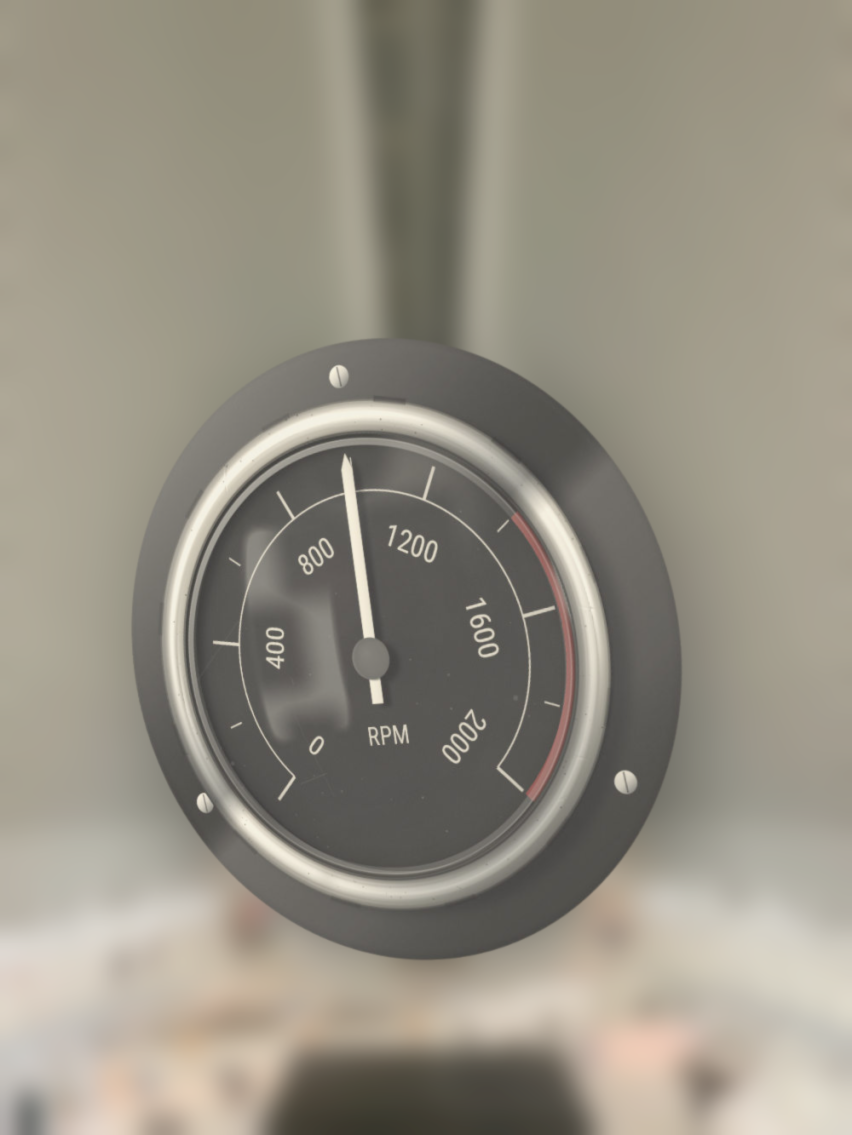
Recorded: 1000,rpm
